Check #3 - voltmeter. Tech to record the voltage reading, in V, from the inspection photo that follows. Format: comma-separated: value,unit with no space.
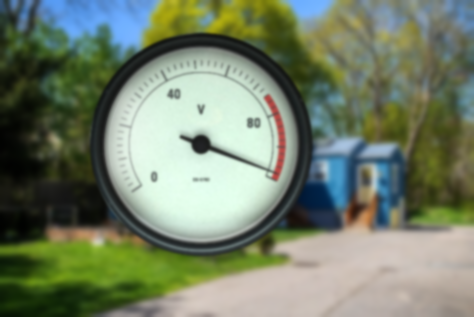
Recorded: 98,V
